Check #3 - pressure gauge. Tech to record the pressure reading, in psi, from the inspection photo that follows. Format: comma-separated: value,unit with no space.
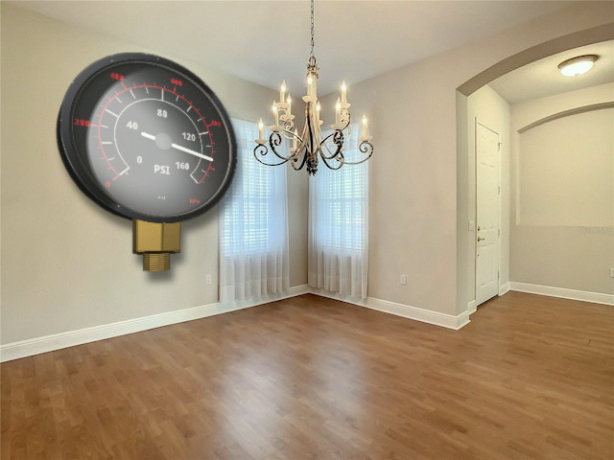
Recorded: 140,psi
